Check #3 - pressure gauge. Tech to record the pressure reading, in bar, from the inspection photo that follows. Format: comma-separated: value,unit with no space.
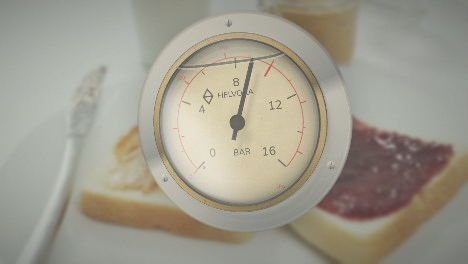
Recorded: 9,bar
